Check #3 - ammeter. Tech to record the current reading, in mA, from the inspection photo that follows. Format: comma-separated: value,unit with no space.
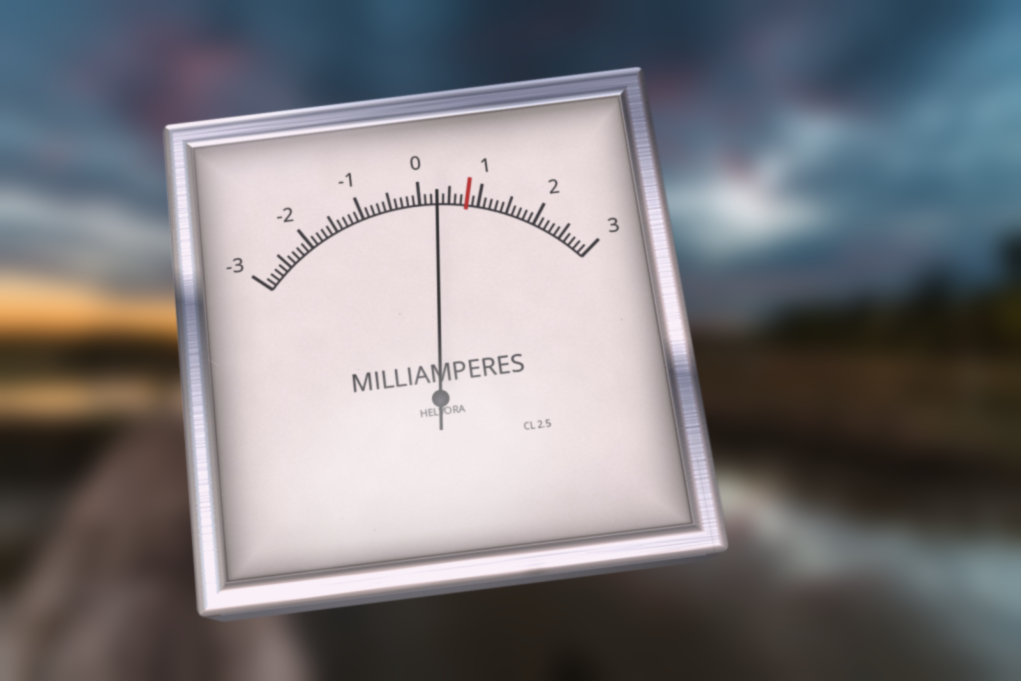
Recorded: 0.3,mA
